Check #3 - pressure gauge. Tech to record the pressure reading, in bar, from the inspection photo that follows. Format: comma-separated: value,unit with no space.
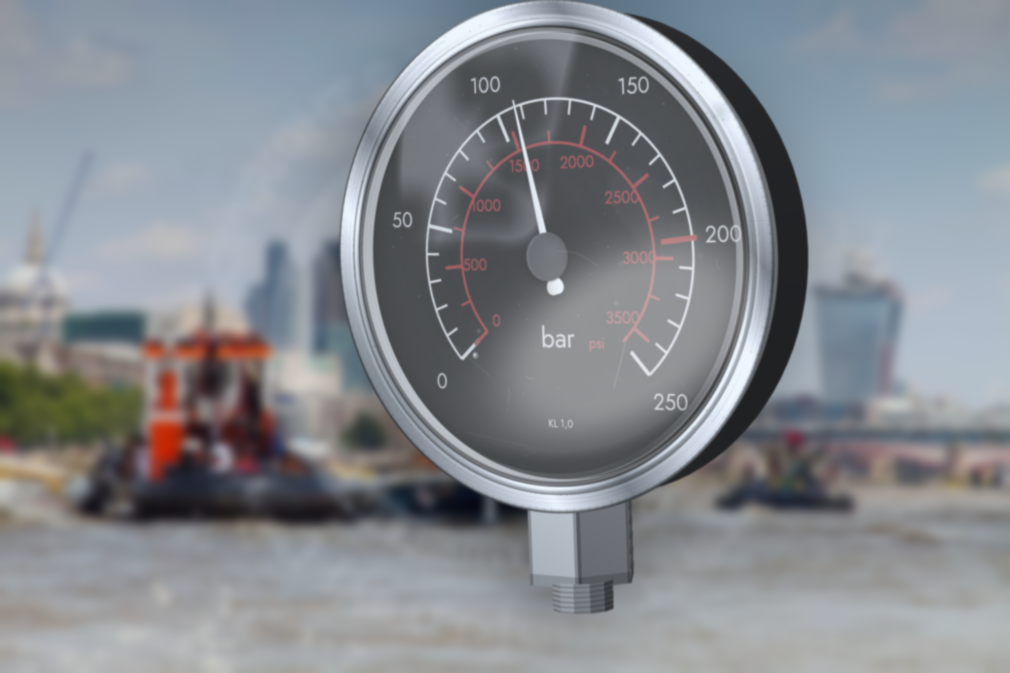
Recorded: 110,bar
